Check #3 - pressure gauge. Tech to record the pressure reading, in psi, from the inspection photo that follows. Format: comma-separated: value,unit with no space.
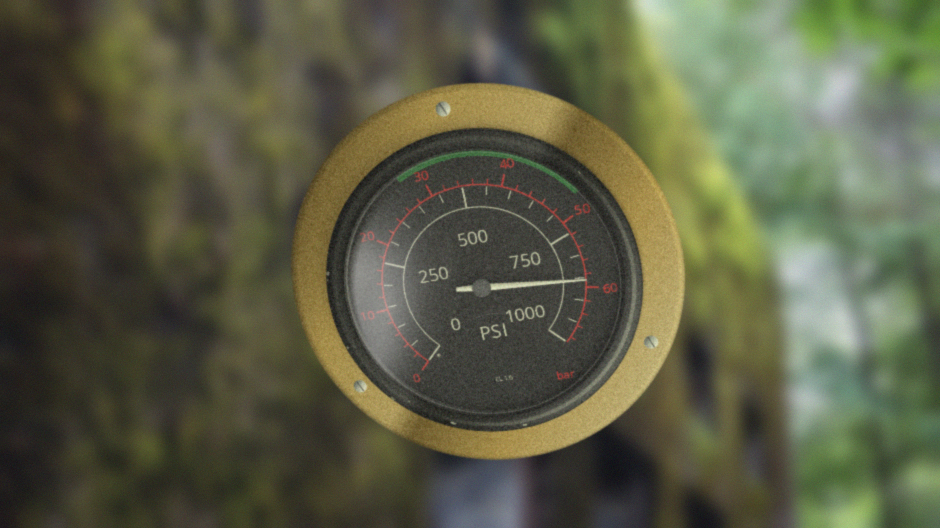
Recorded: 850,psi
